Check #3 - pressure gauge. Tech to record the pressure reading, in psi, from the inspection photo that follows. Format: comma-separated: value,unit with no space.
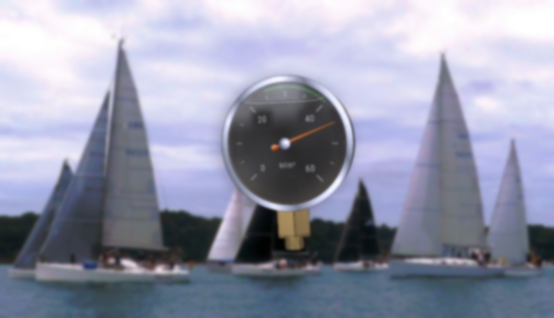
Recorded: 45,psi
